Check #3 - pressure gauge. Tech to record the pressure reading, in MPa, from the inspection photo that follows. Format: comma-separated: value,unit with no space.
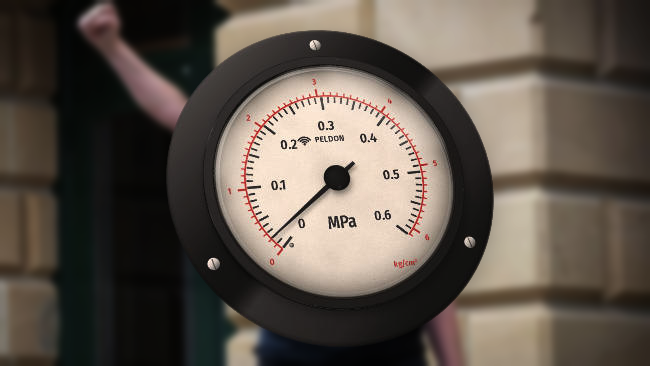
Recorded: 0.02,MPa
